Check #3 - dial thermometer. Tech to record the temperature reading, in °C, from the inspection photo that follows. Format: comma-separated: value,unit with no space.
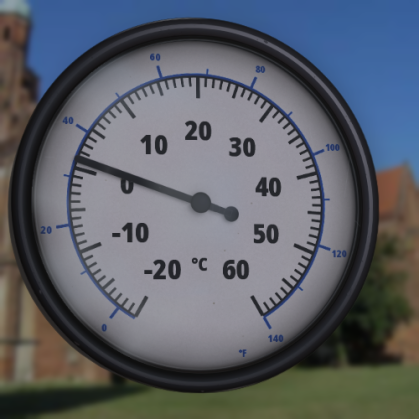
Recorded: 1,°C
